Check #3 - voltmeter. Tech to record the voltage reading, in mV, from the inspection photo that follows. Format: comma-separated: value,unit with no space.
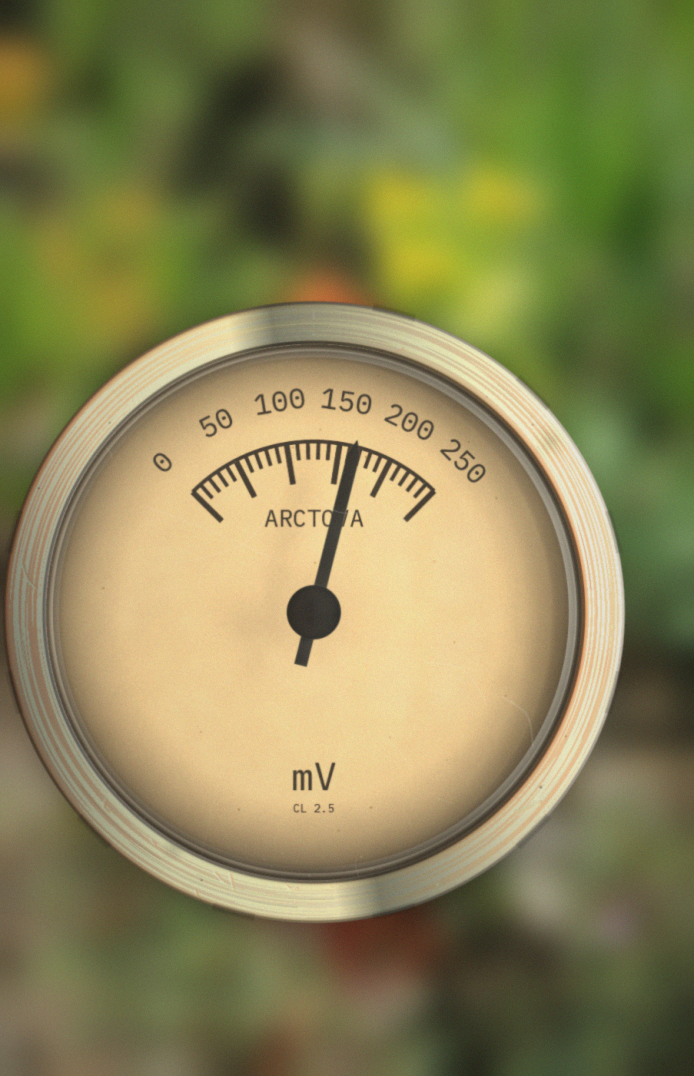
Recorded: 165,mV
